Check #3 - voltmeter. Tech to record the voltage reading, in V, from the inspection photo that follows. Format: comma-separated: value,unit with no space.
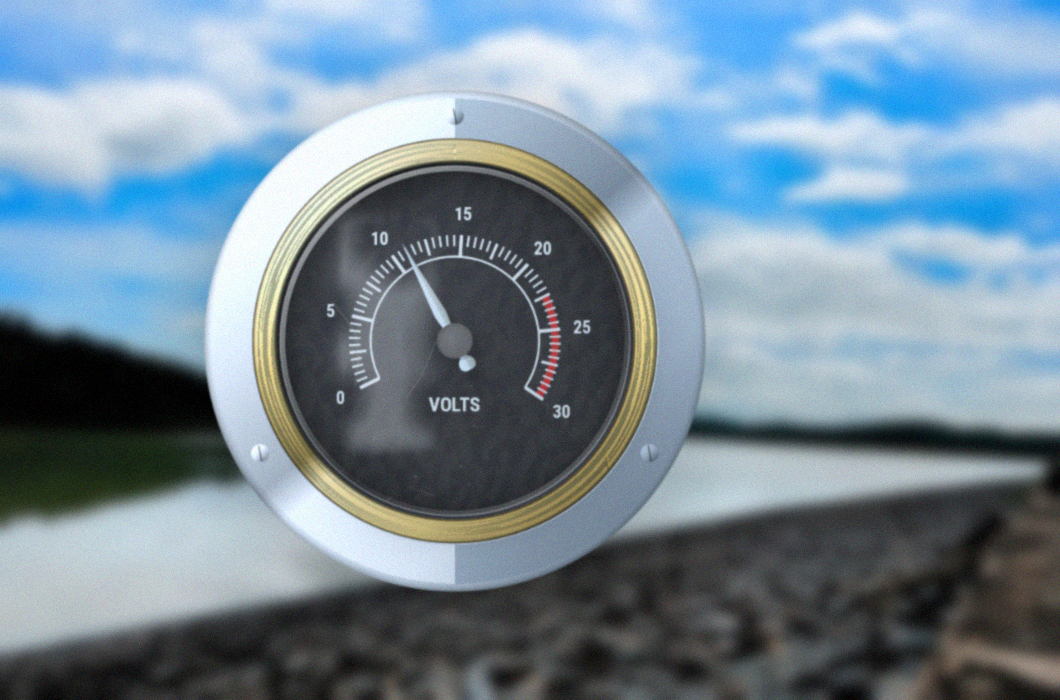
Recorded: 11,V
